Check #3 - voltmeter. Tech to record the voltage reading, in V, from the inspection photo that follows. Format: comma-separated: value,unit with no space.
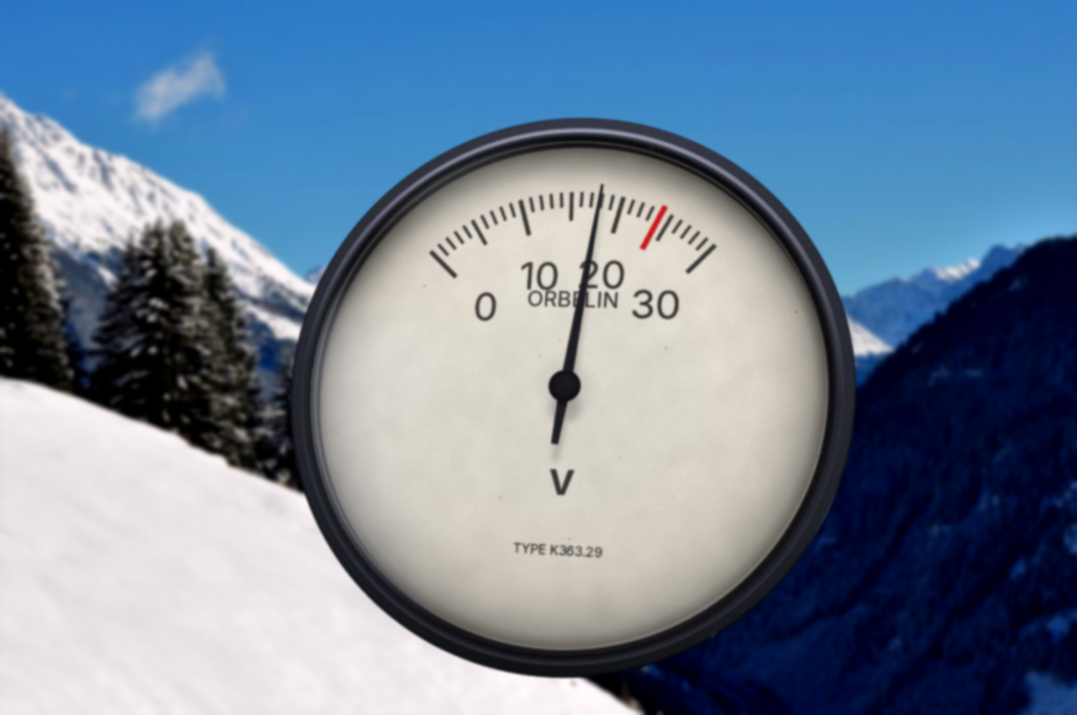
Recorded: 18,V
